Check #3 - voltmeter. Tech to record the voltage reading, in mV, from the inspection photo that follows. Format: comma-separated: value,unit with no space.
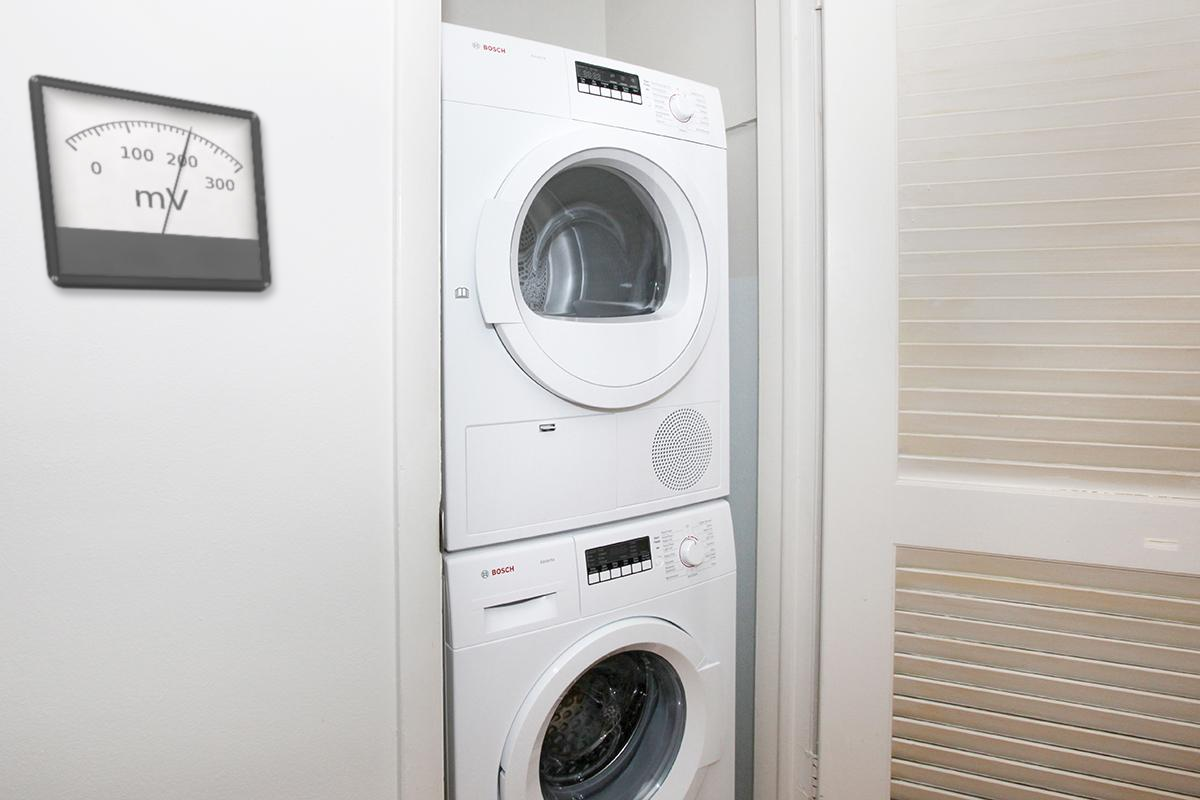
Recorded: 200,mV
